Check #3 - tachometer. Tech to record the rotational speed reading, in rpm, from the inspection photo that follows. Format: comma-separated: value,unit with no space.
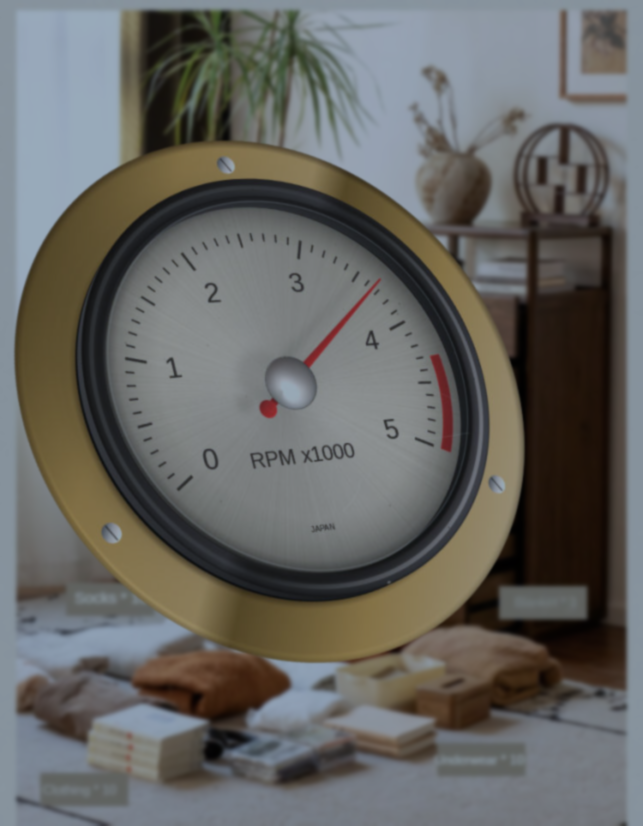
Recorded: 3650,rpm
